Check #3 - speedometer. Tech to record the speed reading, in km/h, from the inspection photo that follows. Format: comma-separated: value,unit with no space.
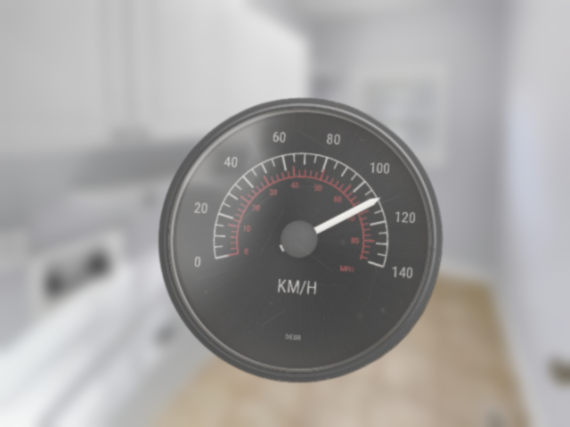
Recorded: 110,km/h
